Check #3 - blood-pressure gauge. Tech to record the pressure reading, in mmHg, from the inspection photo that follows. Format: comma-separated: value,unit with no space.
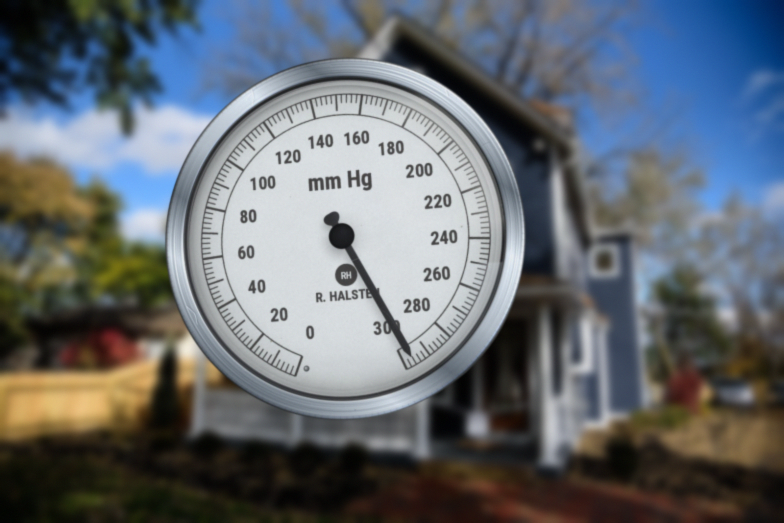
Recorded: 296,mmHg
